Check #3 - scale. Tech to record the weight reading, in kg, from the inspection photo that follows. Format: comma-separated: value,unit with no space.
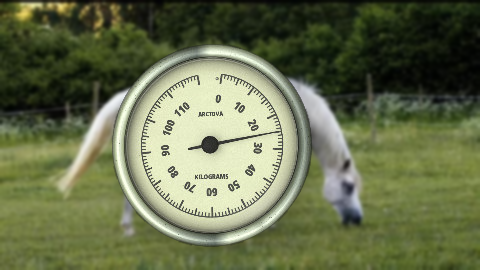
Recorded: 25,kg
